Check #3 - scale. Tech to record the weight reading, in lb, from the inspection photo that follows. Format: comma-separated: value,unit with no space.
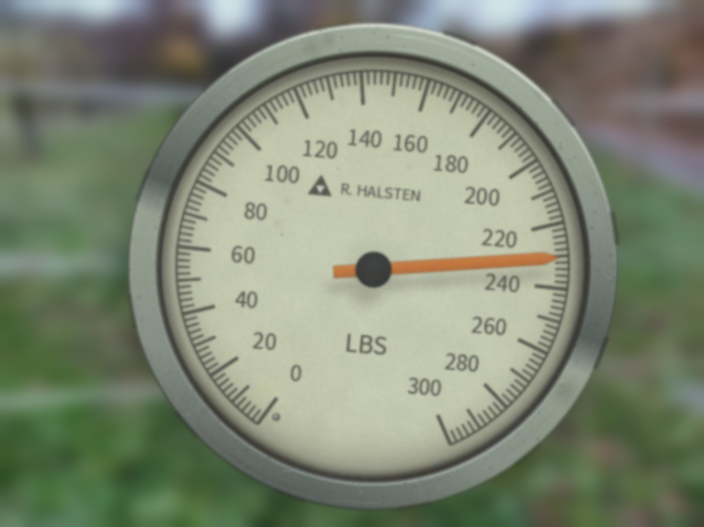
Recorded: 230,lb
